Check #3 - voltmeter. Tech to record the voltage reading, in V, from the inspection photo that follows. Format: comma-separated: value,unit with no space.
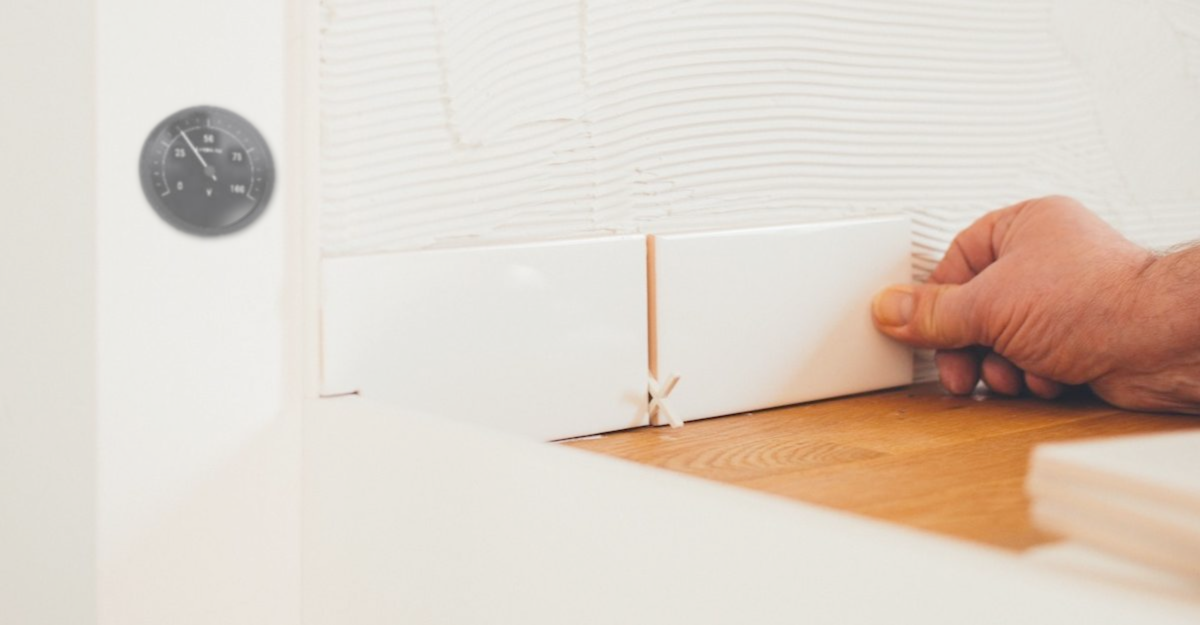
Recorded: 35,V
